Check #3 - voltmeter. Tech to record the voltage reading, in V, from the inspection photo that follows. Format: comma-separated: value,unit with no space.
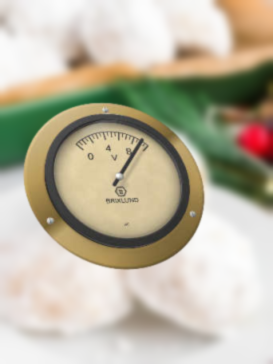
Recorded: 9,V
